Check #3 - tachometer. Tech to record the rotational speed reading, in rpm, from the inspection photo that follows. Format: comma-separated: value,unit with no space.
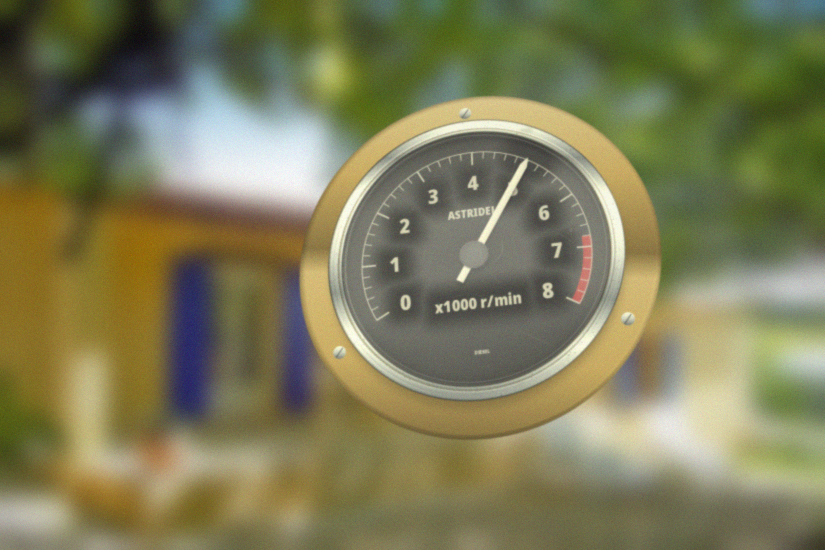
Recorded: 5000,rpm
